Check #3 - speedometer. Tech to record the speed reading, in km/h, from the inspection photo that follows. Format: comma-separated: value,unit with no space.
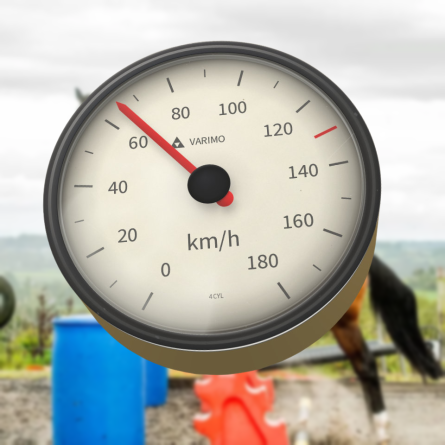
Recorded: 65,km/h
